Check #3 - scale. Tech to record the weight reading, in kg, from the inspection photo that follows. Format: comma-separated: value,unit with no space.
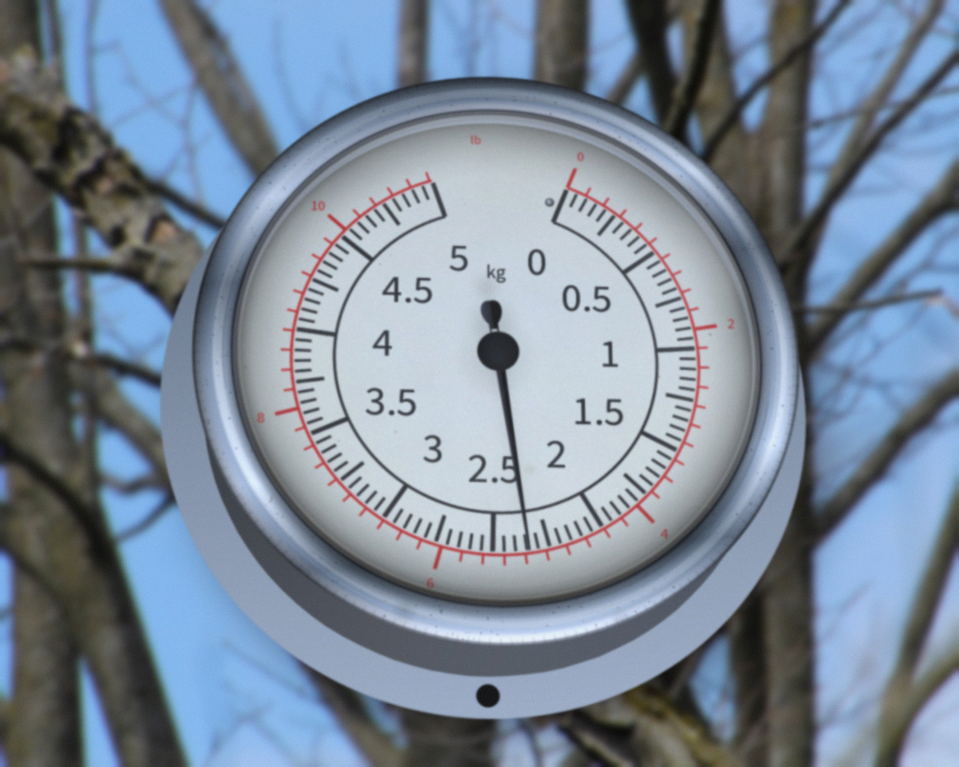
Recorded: 2.35,kg
